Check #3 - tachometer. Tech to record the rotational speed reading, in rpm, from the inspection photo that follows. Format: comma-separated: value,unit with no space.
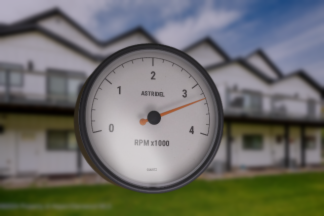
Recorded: 3300,rpm
